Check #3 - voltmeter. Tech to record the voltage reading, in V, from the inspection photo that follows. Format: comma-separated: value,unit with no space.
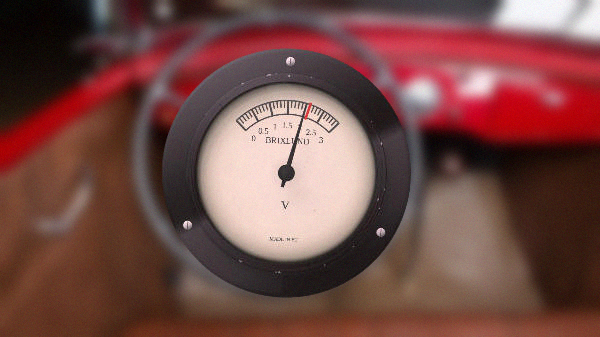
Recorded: 2,V
